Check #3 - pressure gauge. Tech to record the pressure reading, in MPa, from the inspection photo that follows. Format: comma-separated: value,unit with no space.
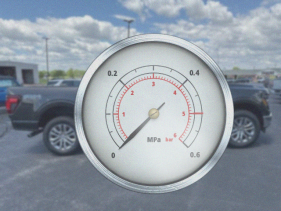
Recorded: 0,MPa
